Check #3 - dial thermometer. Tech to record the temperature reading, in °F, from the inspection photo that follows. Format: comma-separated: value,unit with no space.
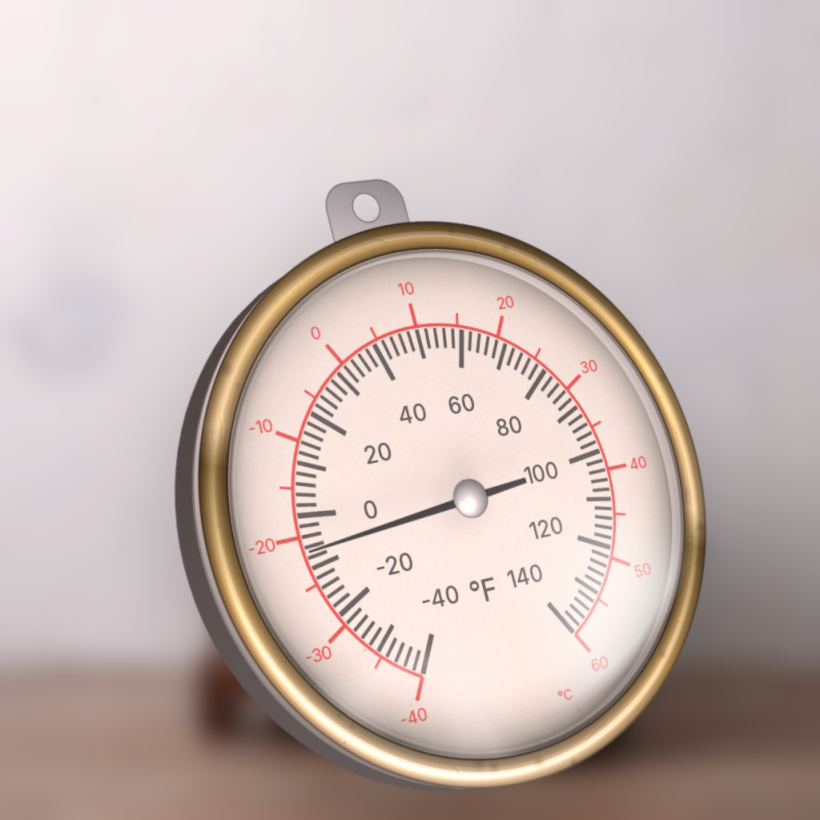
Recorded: -7,°F
